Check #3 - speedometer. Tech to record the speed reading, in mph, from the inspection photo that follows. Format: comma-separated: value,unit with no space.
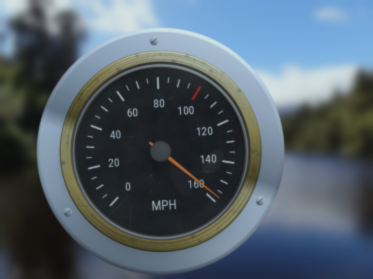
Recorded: 157.5,mph
